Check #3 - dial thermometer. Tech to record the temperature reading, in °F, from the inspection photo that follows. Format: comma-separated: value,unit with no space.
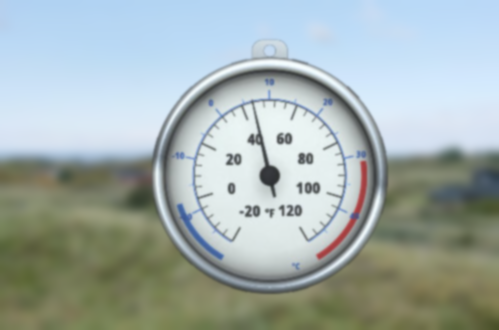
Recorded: 44,°F
